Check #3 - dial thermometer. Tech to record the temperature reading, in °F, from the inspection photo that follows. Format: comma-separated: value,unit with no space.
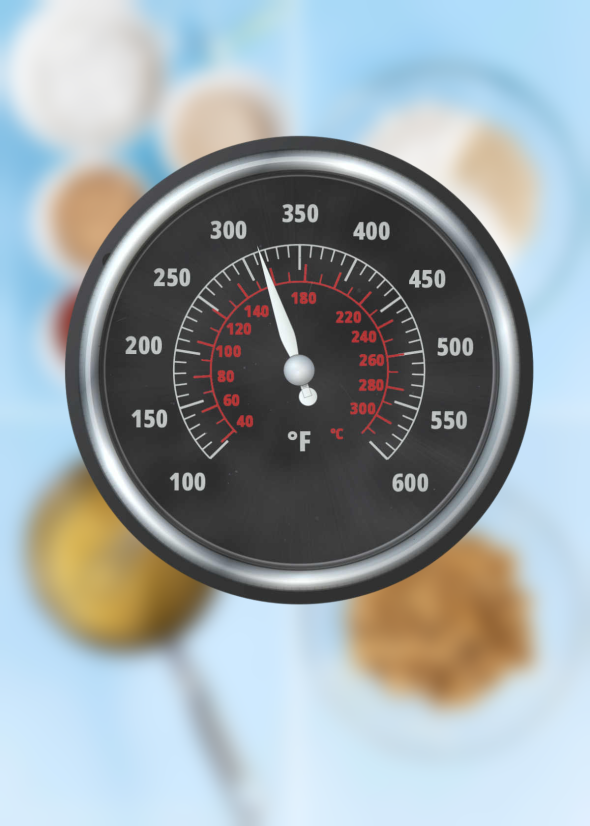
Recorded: 315,°F
